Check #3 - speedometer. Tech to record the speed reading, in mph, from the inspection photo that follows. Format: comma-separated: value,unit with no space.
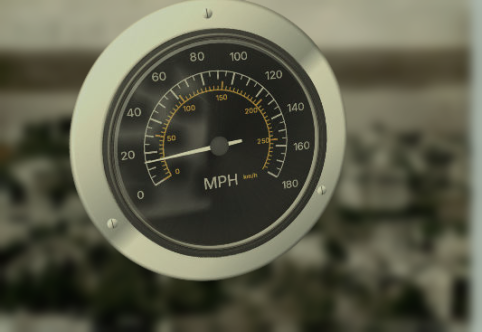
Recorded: 15,mph
